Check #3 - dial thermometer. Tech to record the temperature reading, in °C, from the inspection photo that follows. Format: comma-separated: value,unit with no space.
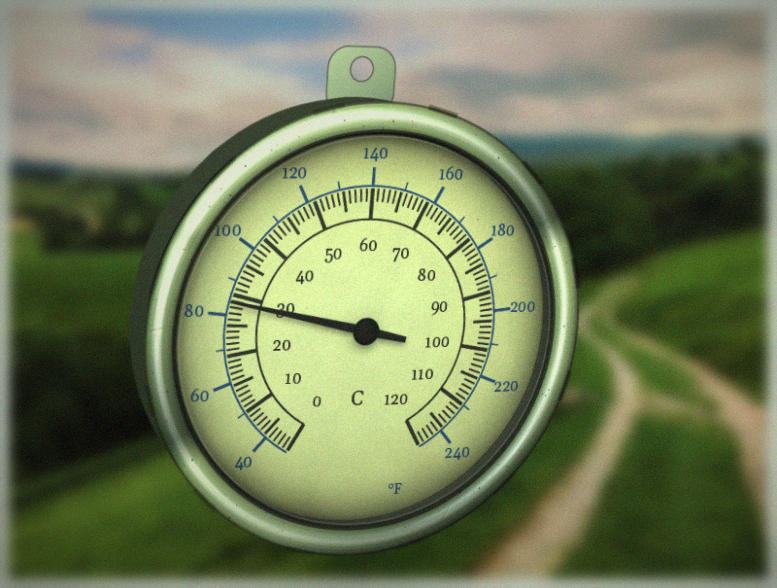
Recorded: 29,°C
